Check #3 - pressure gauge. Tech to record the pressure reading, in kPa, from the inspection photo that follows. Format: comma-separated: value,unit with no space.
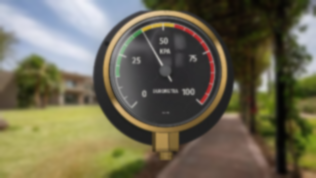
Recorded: 40,kPa
